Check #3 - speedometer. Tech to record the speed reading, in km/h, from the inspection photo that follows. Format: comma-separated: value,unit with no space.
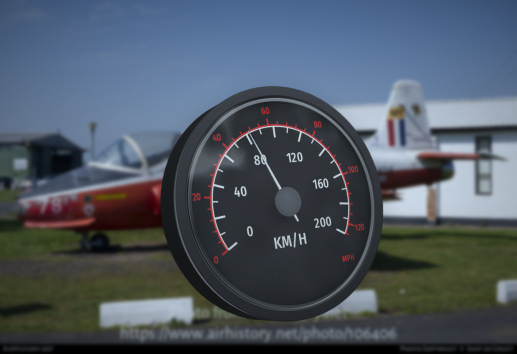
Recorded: 80,km/h
